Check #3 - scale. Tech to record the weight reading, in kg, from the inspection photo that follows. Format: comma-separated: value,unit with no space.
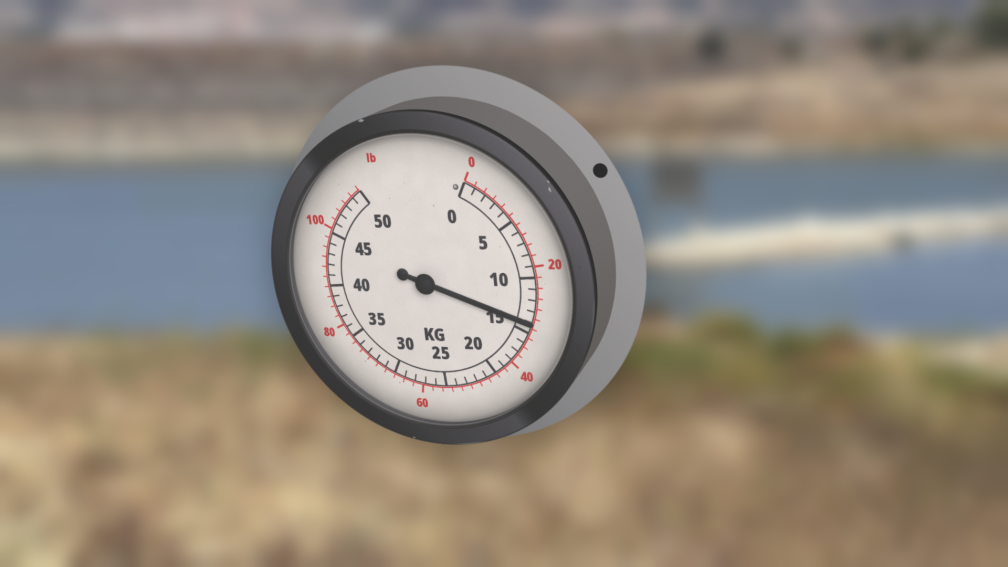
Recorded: 14,kg
